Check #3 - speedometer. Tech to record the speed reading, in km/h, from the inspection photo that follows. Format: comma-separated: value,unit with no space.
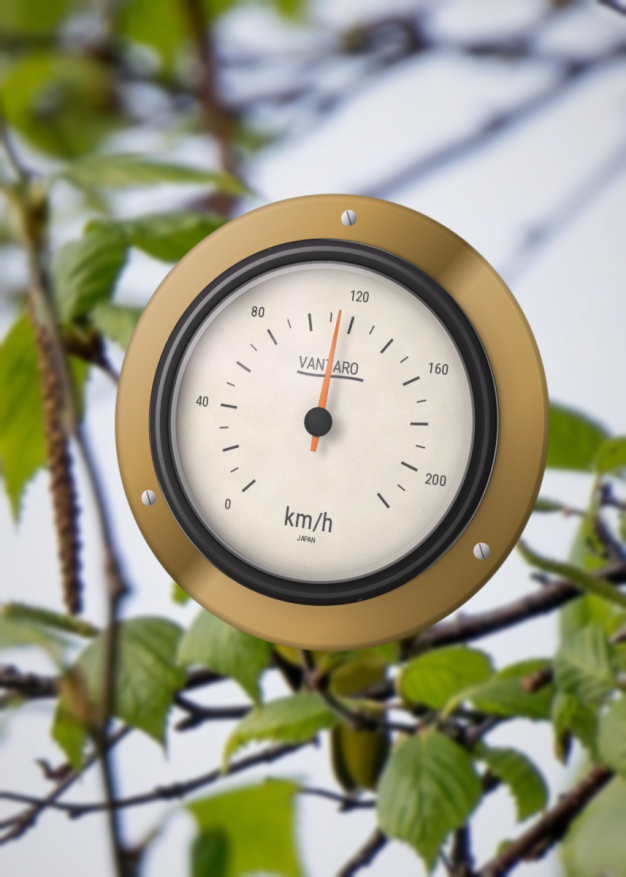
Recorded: 115,km/h
